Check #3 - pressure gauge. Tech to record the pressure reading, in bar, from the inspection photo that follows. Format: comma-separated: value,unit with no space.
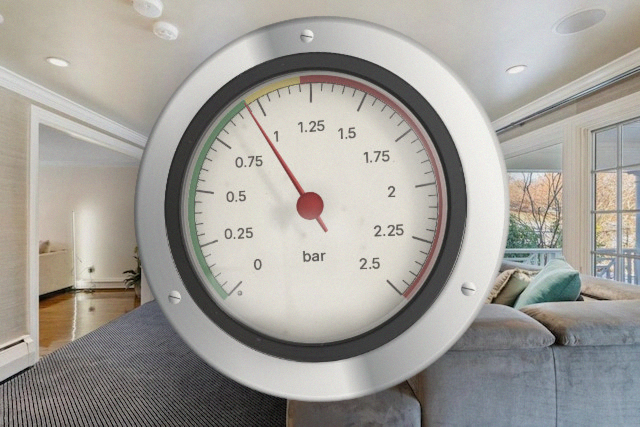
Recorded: 0.95,bar
